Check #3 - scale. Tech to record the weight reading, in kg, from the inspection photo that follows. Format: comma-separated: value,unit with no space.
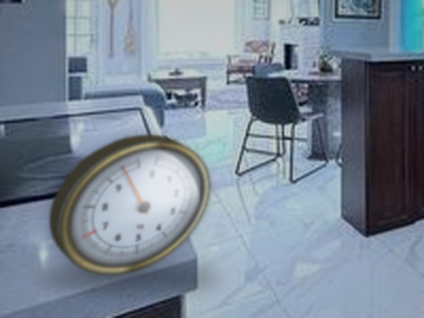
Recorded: 9.5,kg
